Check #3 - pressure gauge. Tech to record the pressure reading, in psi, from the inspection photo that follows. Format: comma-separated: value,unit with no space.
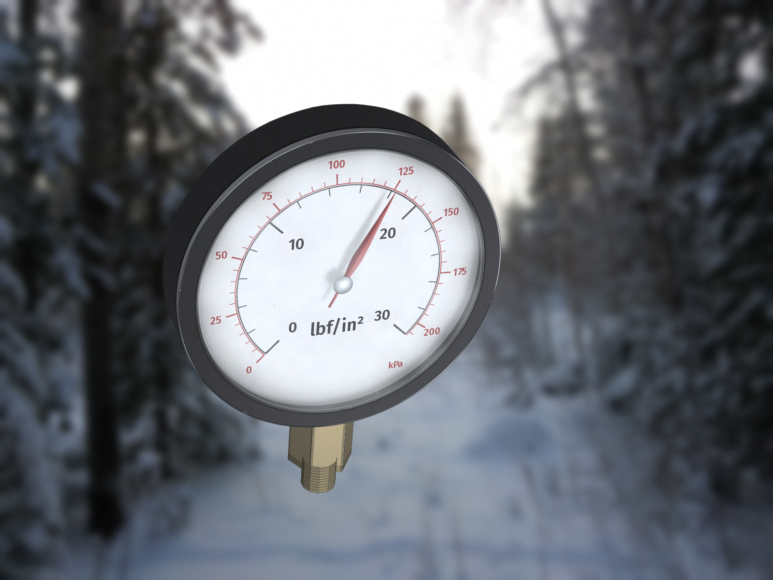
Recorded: 18,psi
